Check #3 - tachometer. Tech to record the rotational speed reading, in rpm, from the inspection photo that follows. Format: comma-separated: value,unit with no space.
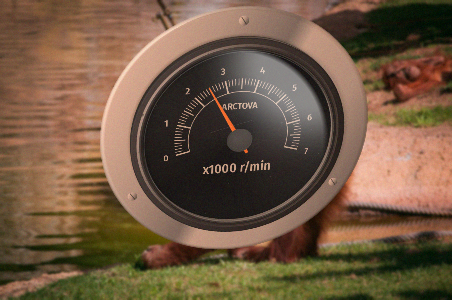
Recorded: 2500,rpm
